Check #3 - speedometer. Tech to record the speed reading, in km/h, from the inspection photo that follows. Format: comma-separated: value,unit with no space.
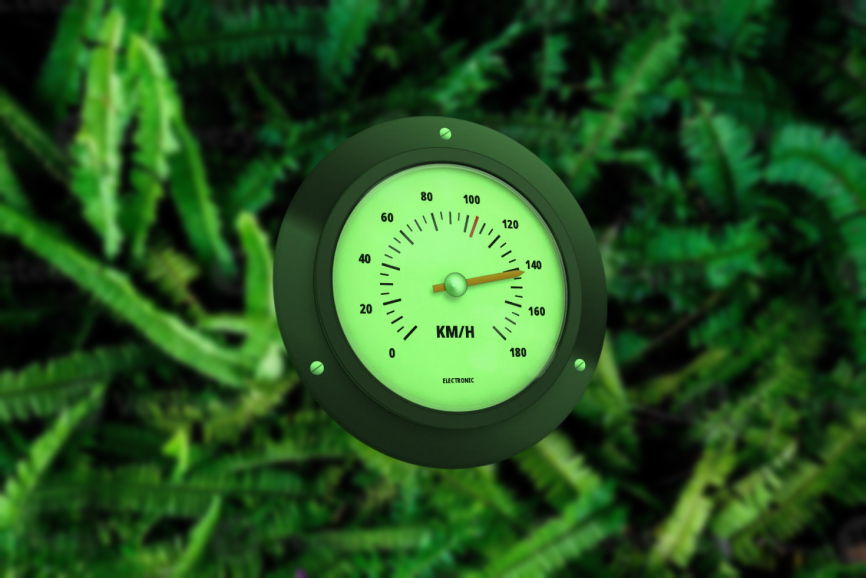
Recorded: 142.5,km/h
